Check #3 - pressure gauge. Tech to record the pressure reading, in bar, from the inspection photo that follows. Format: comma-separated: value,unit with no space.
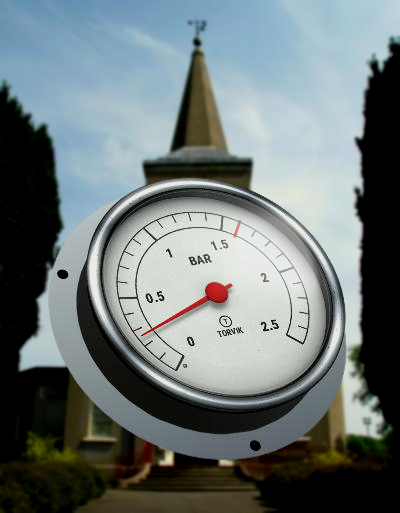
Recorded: 0.25,bar
